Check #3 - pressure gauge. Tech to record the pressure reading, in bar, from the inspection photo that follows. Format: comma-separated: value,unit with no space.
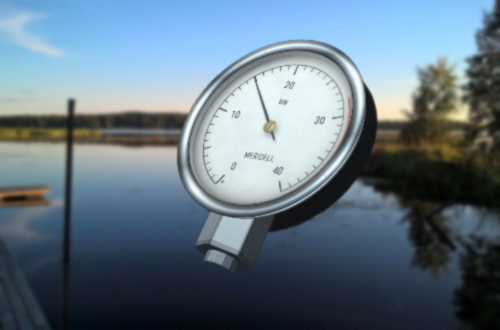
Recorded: 15,bar
